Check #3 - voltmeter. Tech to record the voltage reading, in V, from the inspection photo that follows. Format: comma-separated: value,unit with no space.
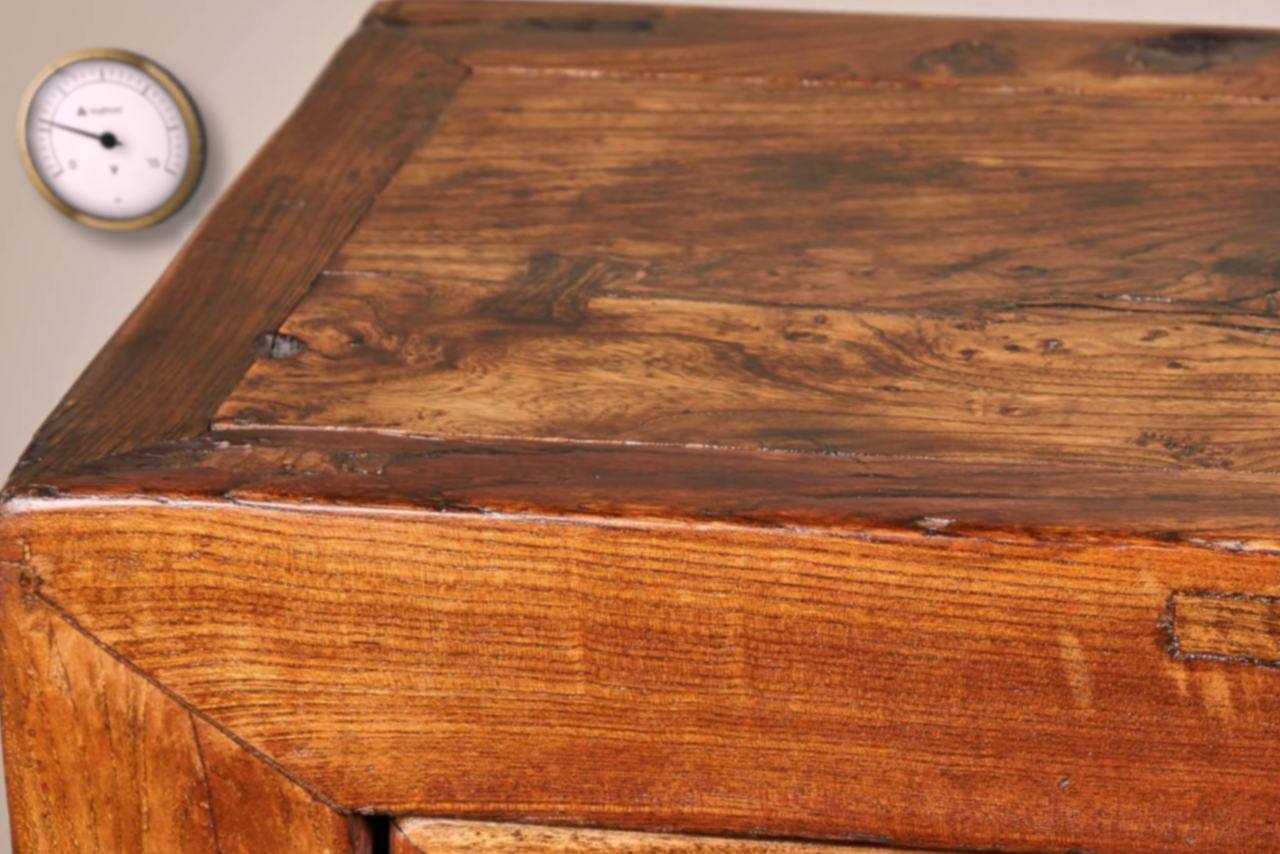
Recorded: 3,V
